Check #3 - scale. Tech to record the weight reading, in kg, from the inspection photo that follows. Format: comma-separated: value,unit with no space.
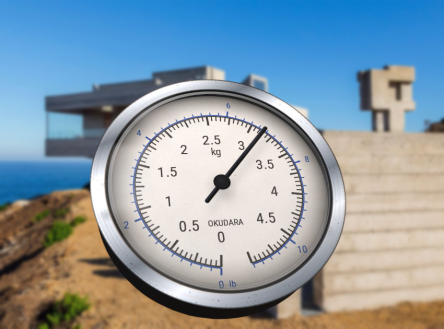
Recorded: 3.15,kg
